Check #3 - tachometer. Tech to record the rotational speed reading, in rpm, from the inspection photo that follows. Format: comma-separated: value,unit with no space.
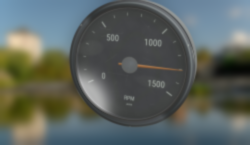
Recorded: 1300,rpm
